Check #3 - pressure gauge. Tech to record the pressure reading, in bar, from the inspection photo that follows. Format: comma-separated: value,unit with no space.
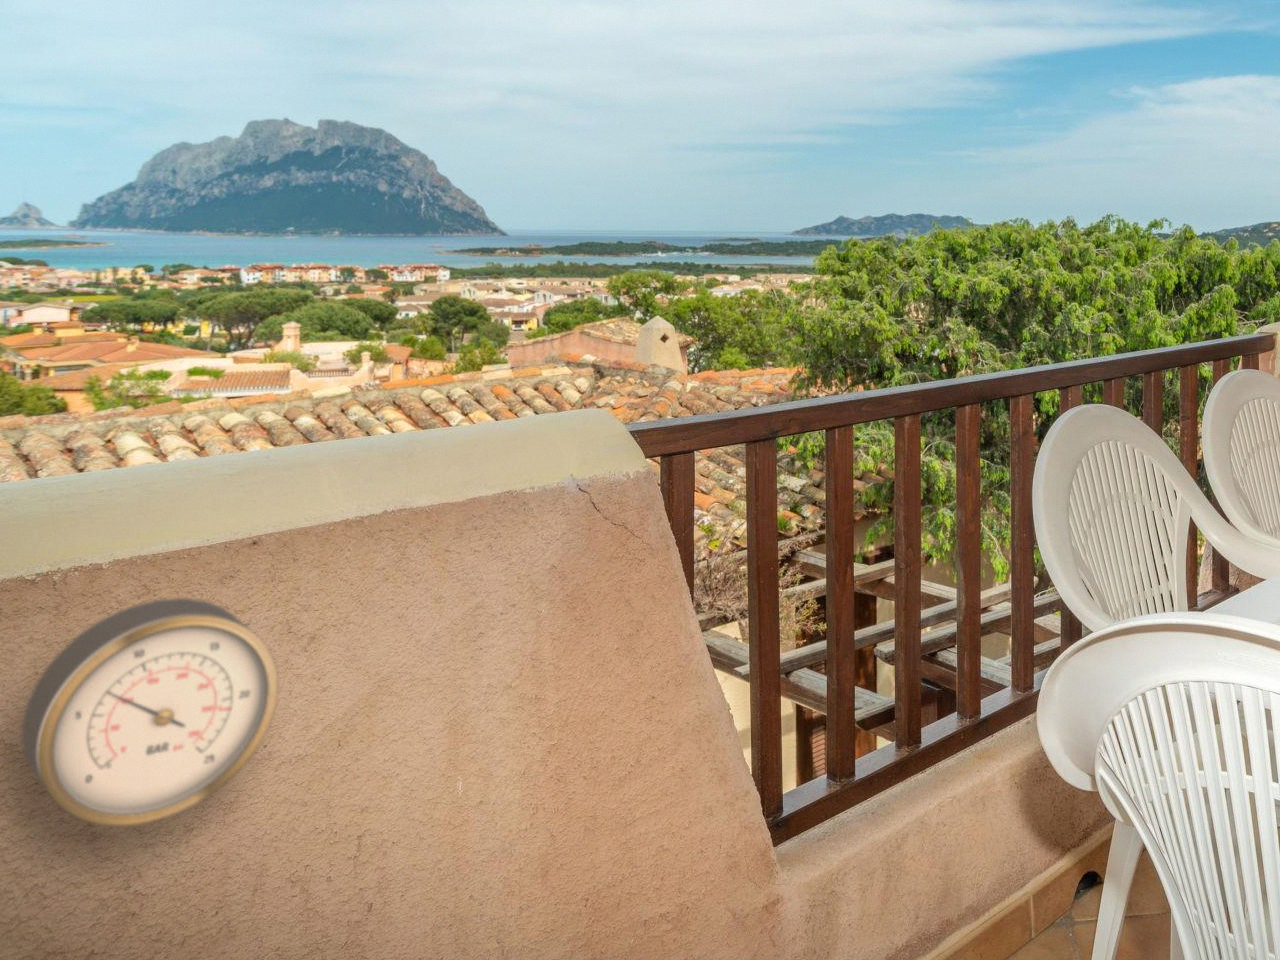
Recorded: 7,bar
